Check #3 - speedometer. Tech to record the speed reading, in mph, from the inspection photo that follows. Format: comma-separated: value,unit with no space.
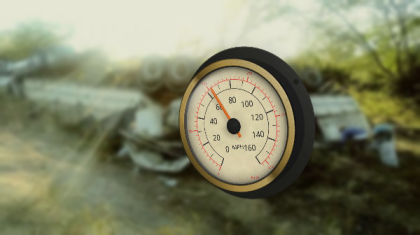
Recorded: 65,mph
